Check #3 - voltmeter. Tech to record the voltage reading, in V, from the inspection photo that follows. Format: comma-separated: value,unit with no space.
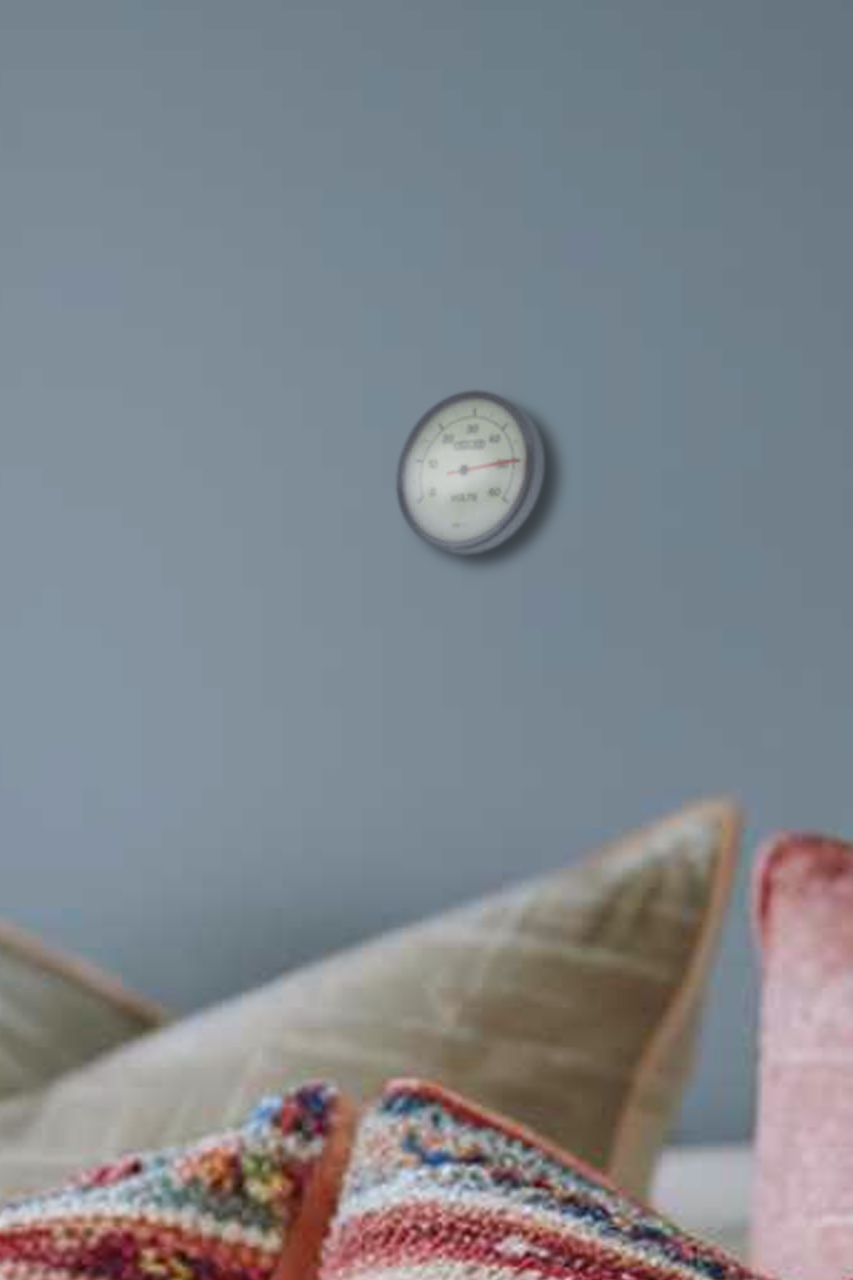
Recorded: 50,V
